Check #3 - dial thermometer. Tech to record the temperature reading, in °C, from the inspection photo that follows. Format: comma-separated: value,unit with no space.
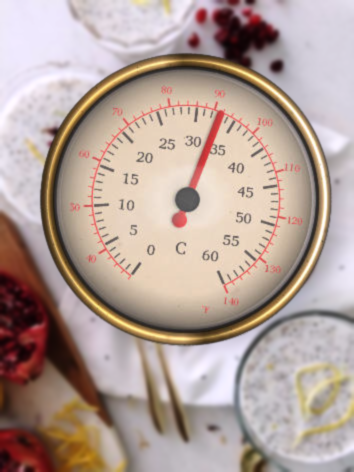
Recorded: 33,°C
